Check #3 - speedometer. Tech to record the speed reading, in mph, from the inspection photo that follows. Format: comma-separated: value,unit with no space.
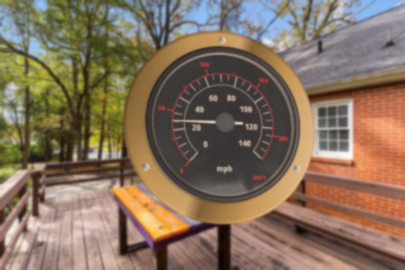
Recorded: 25,mph
